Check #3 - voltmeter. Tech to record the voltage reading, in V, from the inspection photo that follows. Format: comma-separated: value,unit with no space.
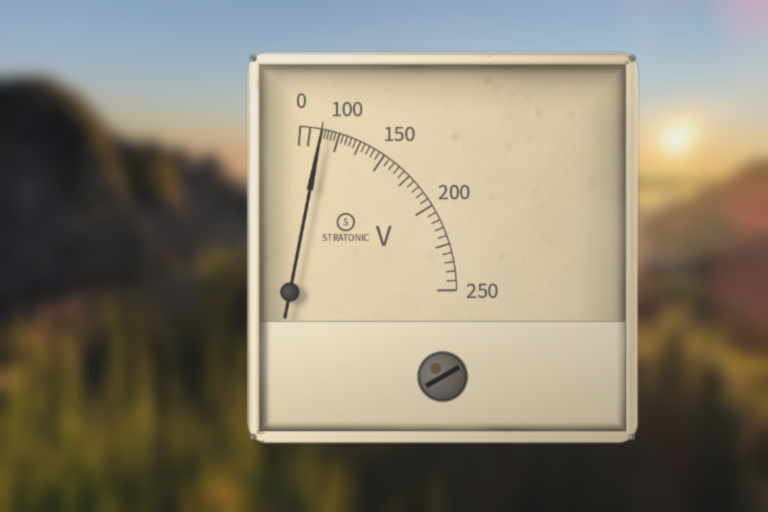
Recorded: 75,V
